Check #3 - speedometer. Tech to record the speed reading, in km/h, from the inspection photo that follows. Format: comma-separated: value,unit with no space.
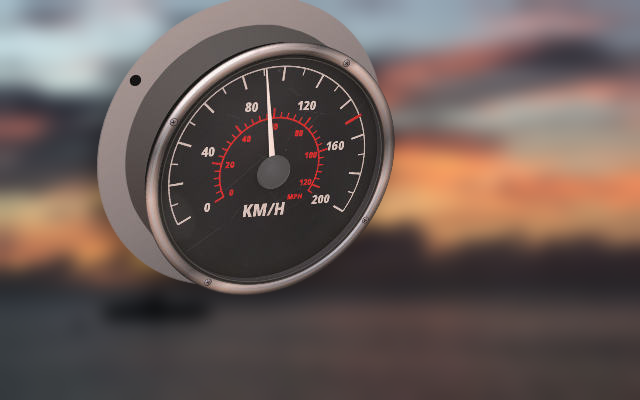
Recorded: 90,km/h
